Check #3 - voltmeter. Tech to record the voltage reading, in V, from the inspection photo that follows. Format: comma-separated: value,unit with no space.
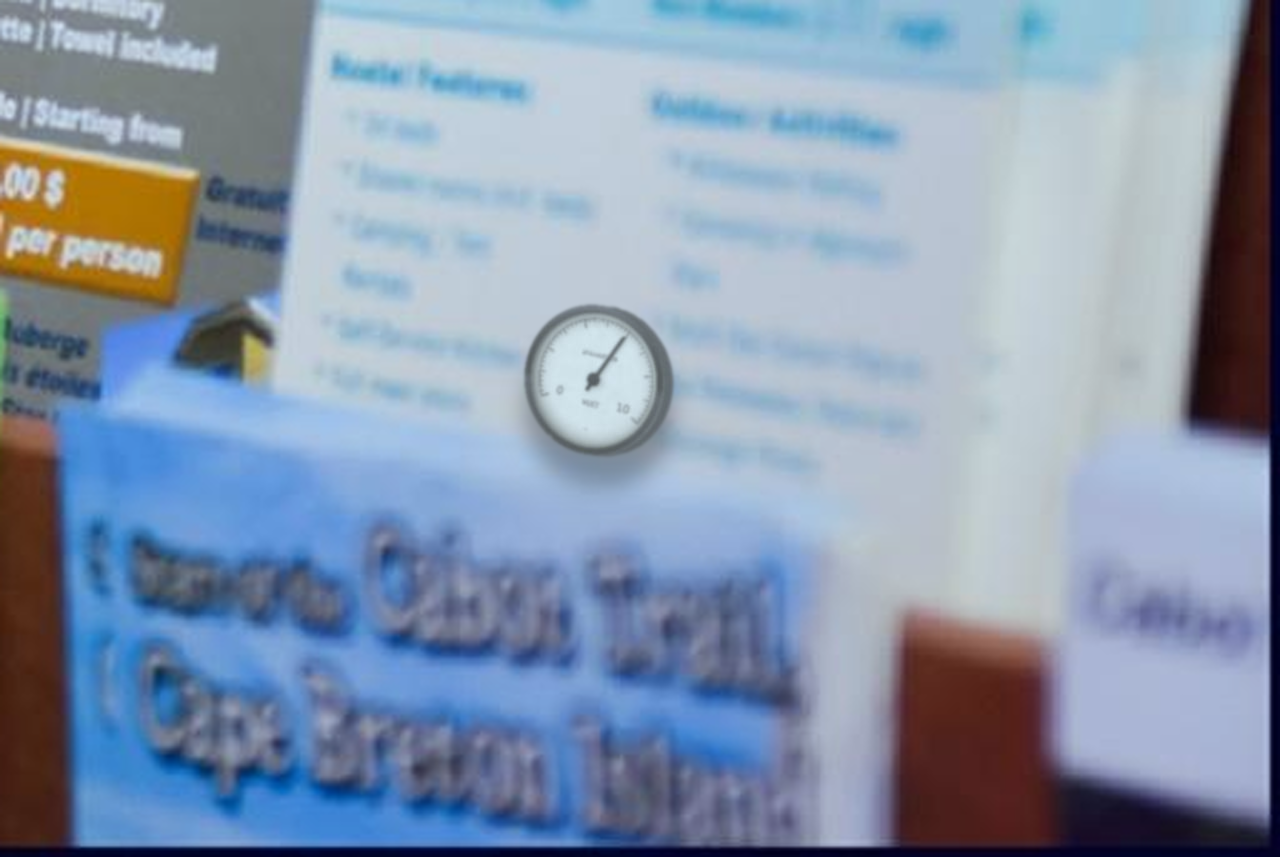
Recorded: 6,V
